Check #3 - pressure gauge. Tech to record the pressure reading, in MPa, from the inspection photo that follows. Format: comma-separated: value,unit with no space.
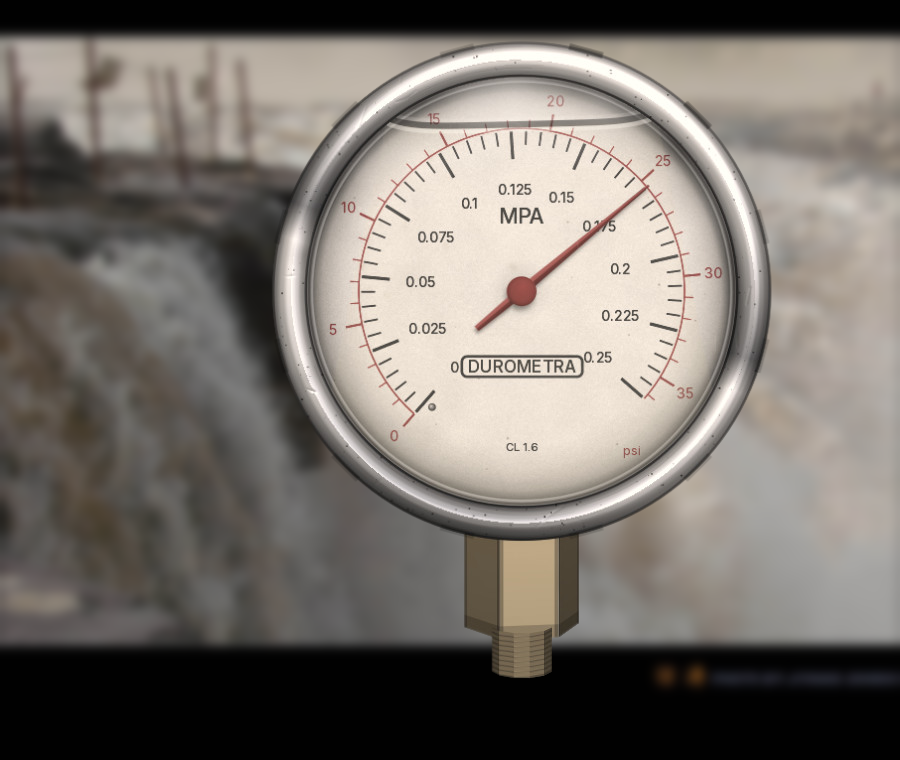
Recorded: 0.175,MPa
